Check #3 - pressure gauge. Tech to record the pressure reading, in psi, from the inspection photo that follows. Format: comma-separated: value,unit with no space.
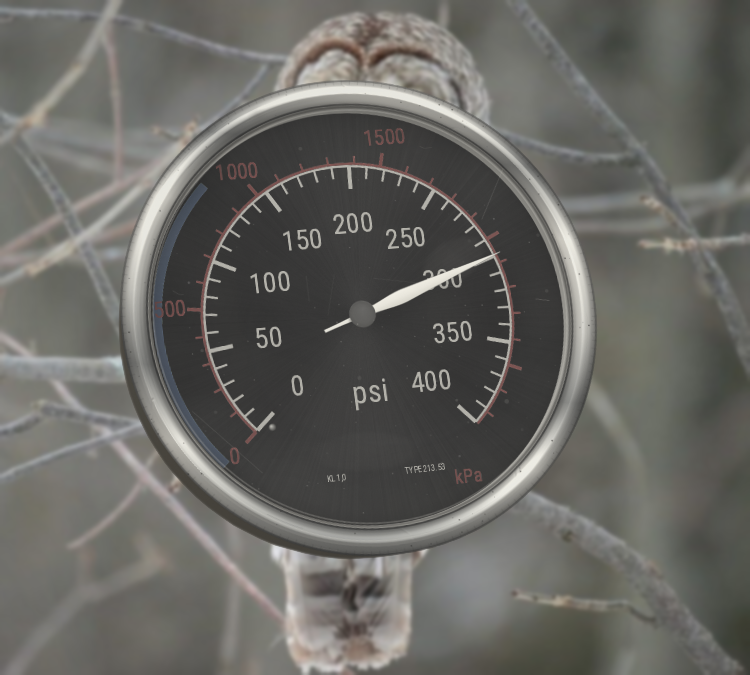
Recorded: 300,psi
